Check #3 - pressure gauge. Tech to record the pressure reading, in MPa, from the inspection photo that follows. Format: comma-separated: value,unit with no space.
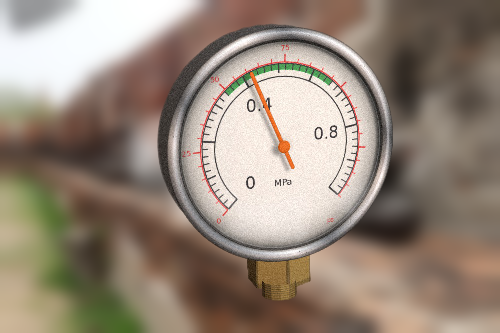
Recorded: 0.42,MPa
